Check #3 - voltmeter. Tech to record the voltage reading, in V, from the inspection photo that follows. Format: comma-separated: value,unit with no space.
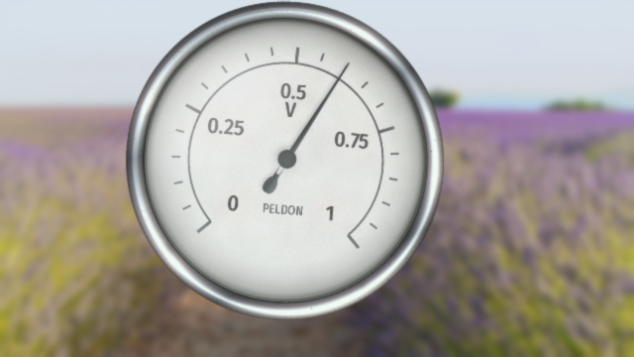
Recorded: 0.6,V
